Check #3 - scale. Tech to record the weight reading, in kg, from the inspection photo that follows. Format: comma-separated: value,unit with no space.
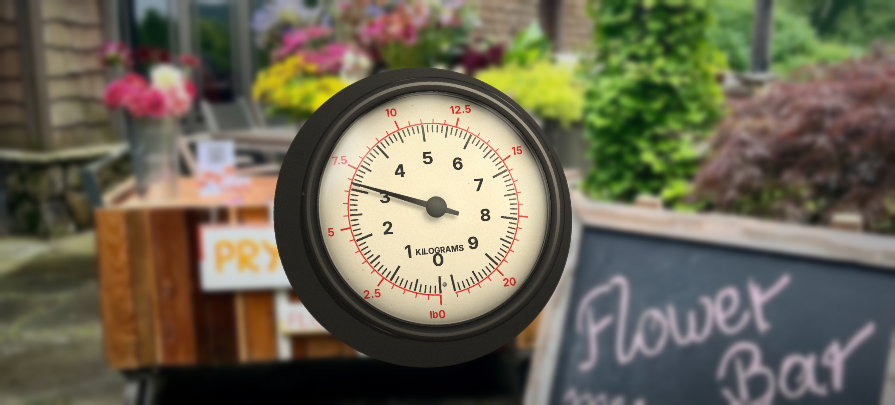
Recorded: 3.1,kg
